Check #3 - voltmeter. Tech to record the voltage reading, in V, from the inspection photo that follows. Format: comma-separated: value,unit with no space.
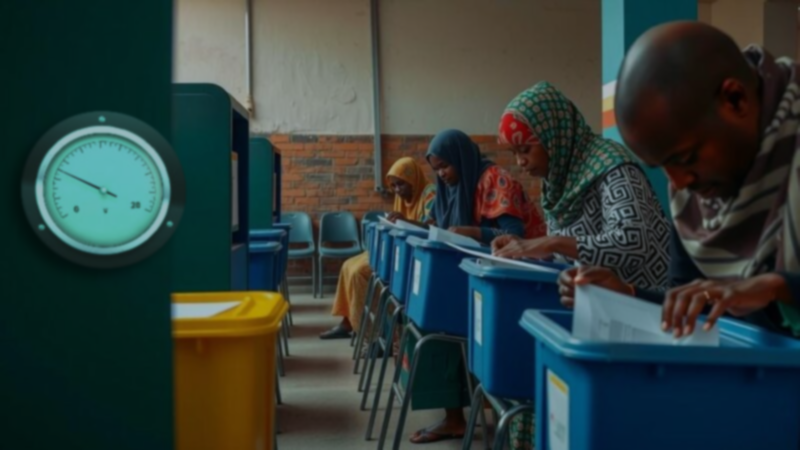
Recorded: 5,V
